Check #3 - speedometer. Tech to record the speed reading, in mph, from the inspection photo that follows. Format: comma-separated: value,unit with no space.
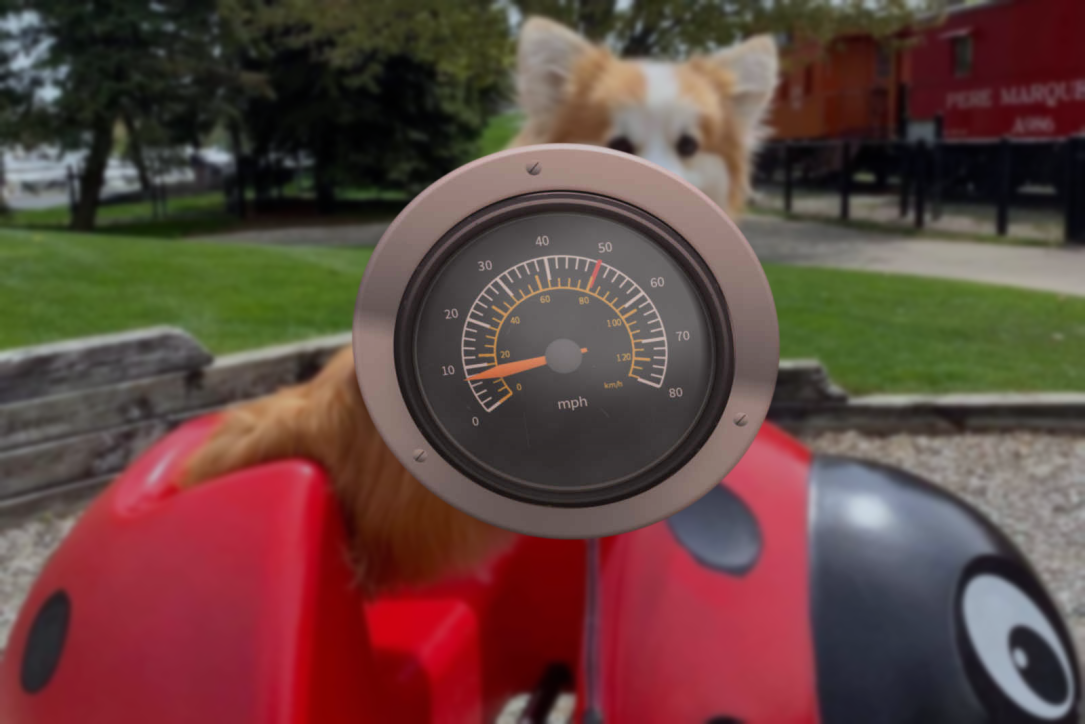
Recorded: 8,mph
